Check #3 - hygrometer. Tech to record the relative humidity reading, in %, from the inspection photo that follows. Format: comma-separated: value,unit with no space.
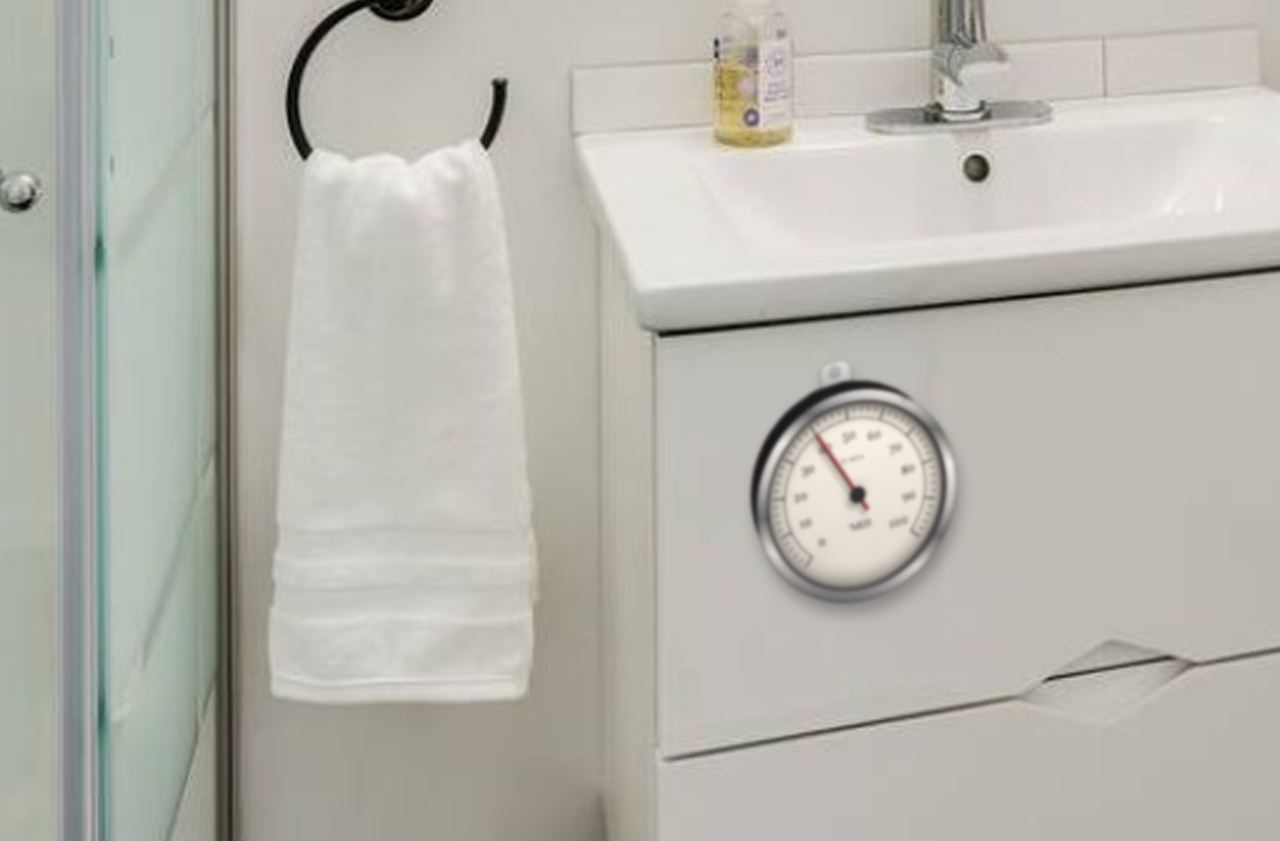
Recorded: 40,%
